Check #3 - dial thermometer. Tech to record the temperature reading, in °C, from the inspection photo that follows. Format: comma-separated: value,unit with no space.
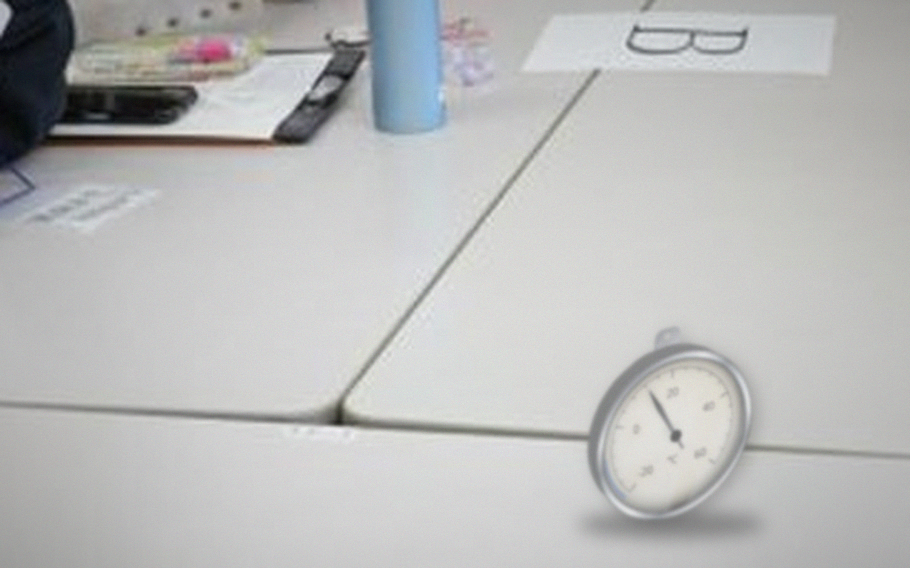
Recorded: 12,°C
